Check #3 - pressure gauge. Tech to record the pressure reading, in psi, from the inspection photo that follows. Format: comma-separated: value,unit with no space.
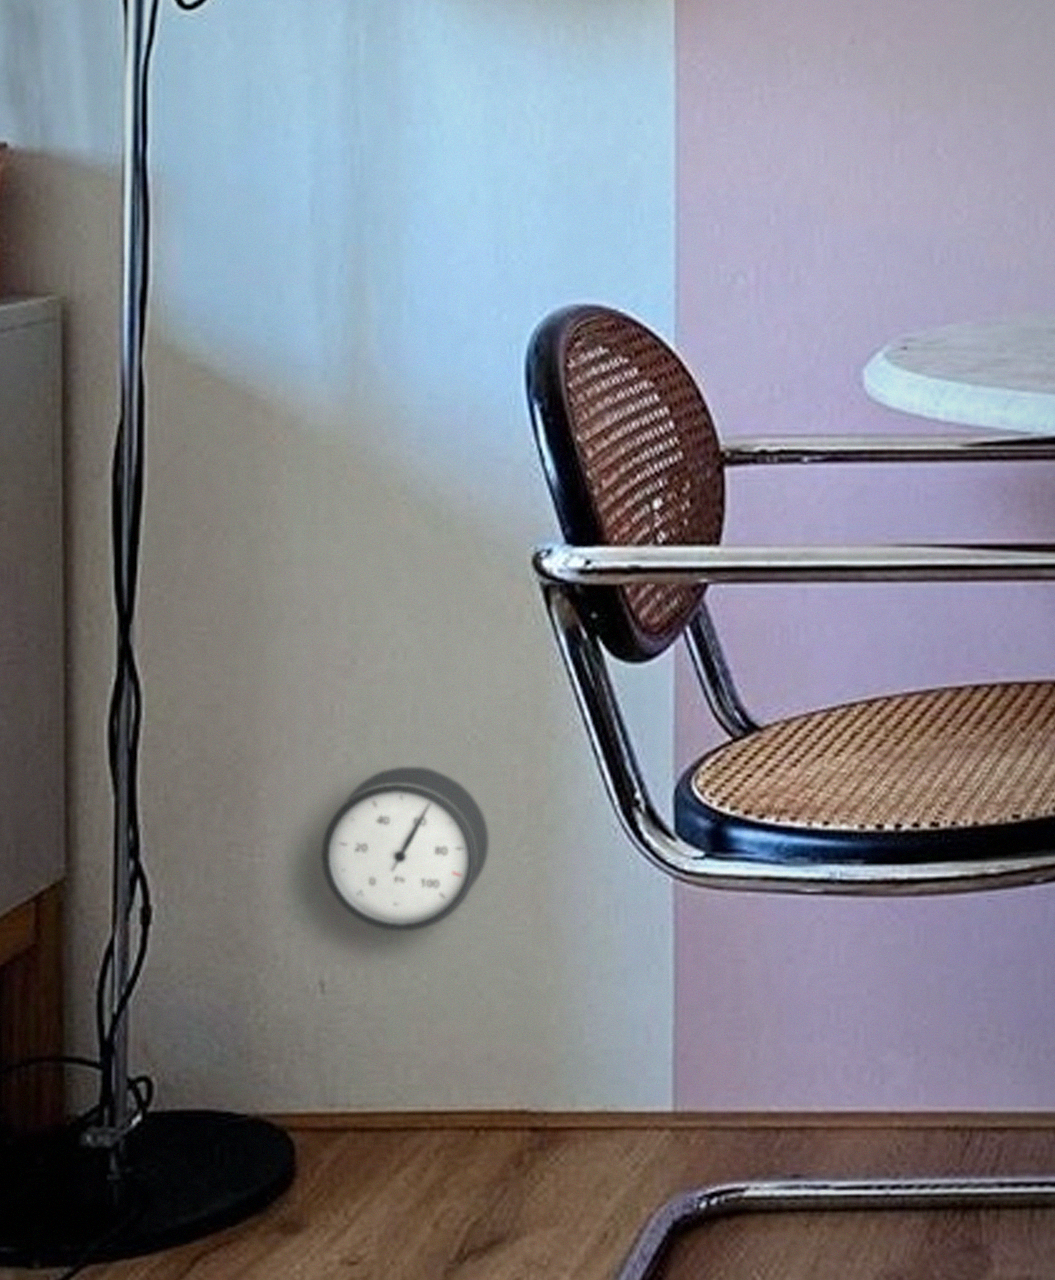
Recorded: 60,psi
